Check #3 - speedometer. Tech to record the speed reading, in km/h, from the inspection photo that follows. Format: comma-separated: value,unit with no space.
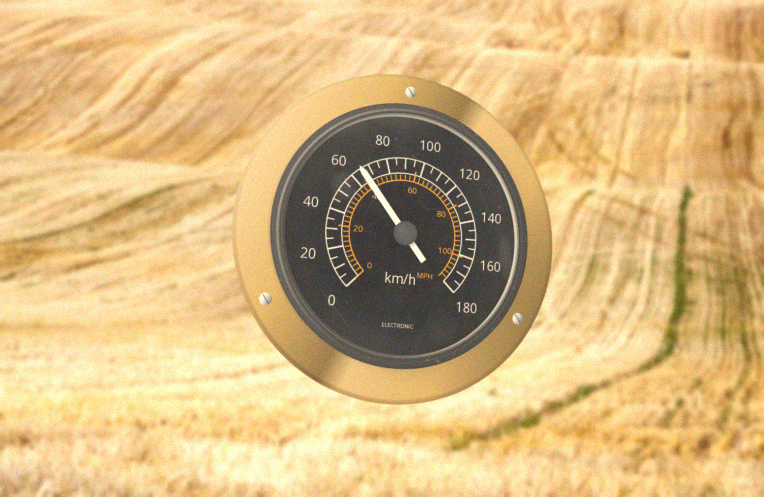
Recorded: 65,km/h
